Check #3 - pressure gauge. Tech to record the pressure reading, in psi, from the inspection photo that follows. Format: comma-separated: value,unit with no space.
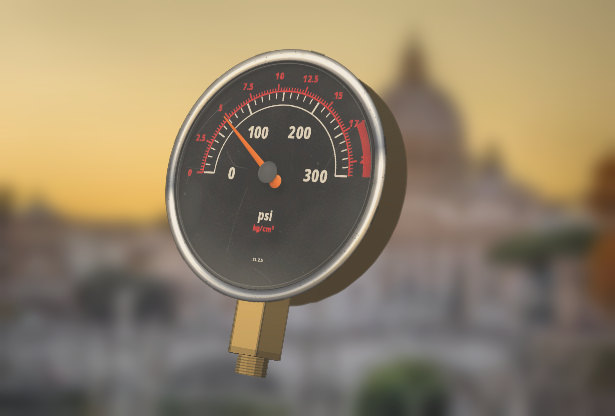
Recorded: 70,psi
